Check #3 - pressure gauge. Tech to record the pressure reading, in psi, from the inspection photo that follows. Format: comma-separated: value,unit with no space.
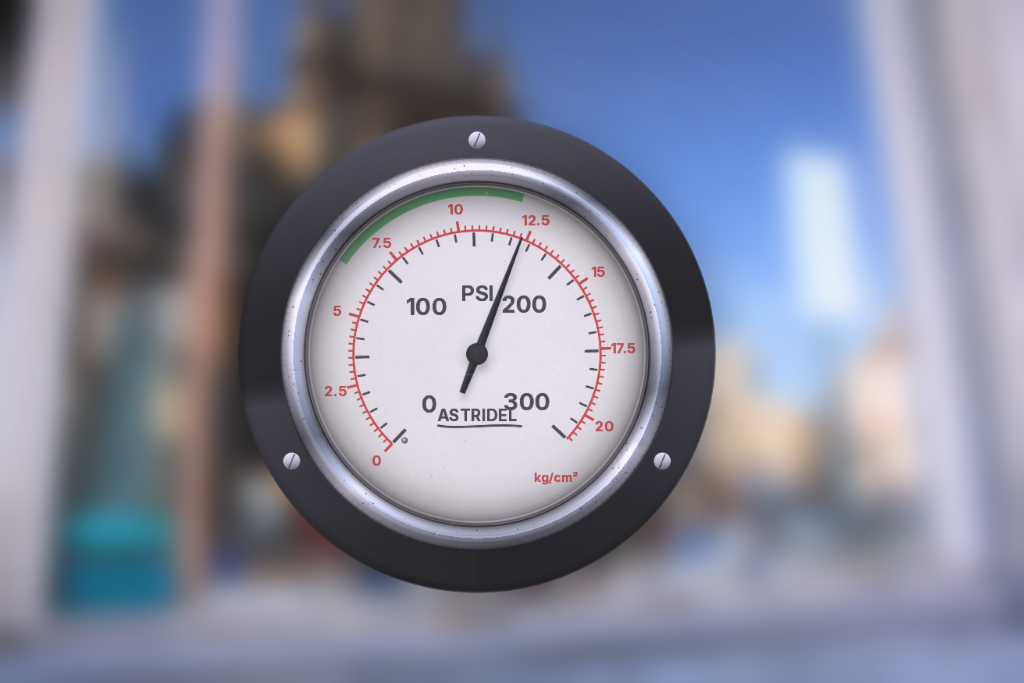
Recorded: 175,psi
